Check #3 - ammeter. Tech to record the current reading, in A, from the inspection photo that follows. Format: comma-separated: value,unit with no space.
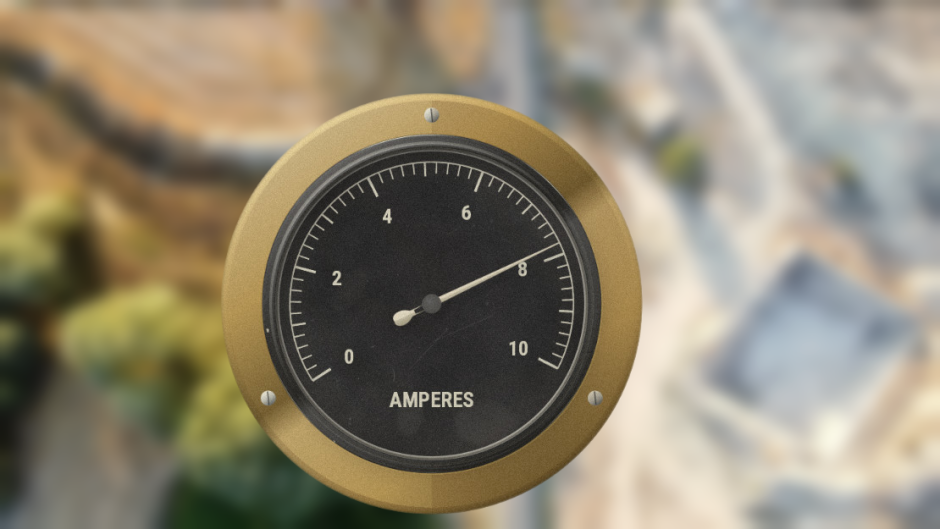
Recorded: 7.8,A
